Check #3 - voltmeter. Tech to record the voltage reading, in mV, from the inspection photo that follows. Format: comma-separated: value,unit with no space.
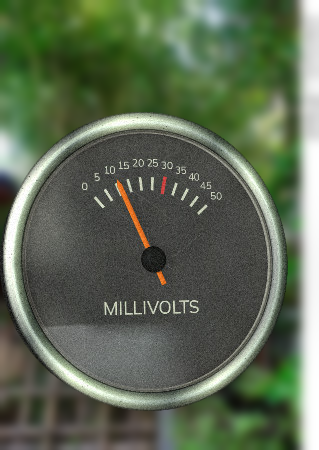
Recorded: 10,mV
